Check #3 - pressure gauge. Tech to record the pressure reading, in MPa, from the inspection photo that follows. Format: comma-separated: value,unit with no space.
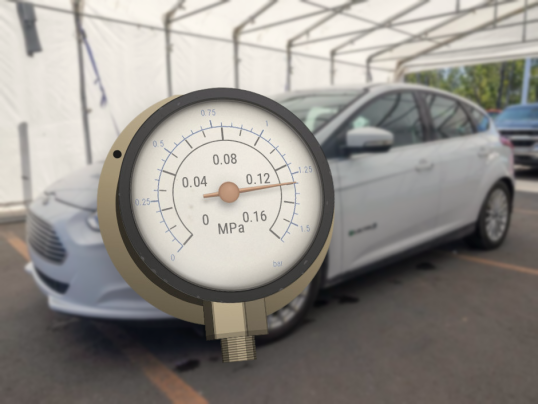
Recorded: 0.13,MPa
